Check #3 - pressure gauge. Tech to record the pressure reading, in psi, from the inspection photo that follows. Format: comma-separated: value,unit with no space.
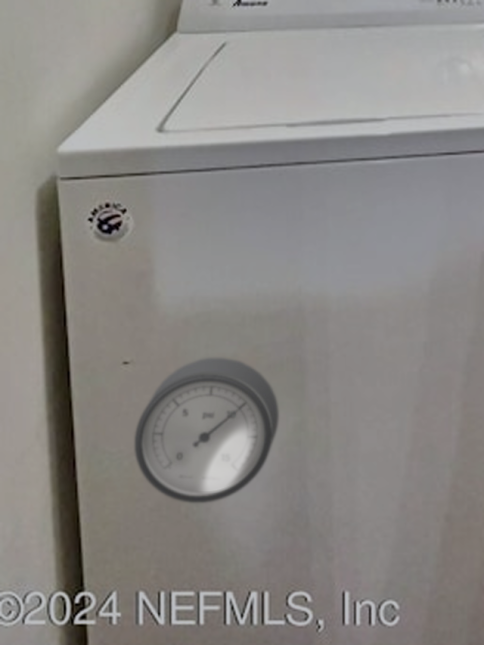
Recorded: 10,psi
